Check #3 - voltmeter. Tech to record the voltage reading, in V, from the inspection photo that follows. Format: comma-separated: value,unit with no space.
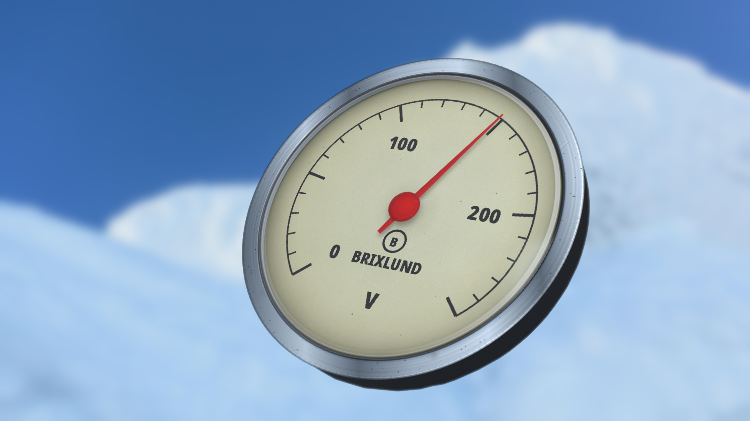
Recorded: 150,V
